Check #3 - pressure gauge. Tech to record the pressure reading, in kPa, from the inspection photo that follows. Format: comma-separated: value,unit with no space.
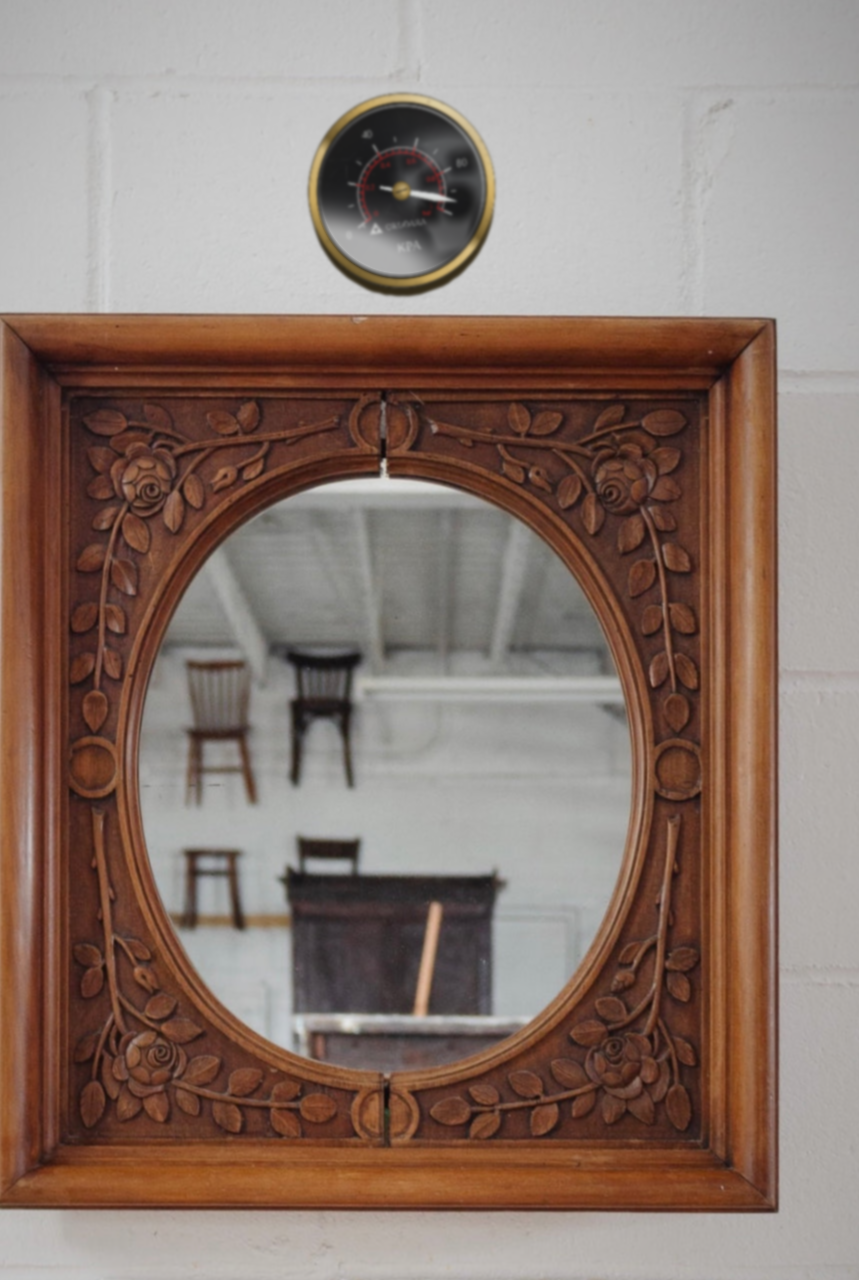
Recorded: 95,kPa
